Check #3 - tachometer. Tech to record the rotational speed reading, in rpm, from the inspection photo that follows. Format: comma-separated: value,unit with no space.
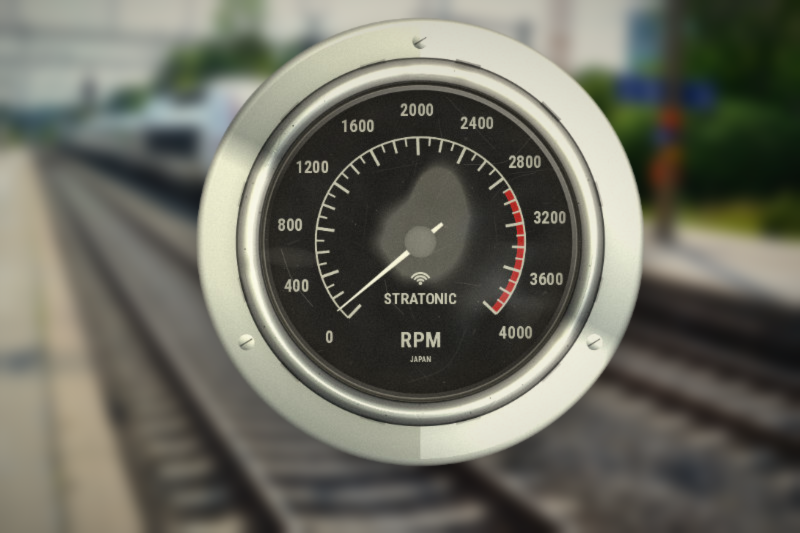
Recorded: 100,rpm
